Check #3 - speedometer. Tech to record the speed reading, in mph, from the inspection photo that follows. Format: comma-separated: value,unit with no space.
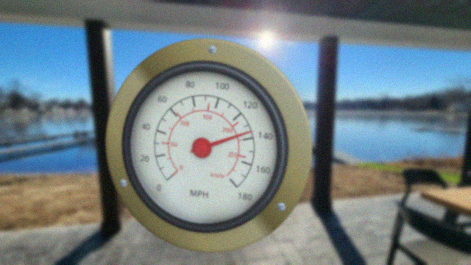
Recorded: 135,mph
